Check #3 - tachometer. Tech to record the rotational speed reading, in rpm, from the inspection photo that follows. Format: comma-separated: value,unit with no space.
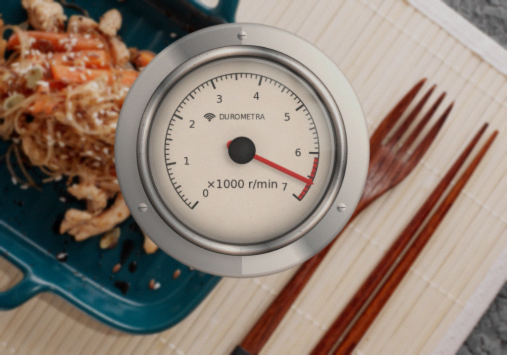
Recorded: 6600,rpm
